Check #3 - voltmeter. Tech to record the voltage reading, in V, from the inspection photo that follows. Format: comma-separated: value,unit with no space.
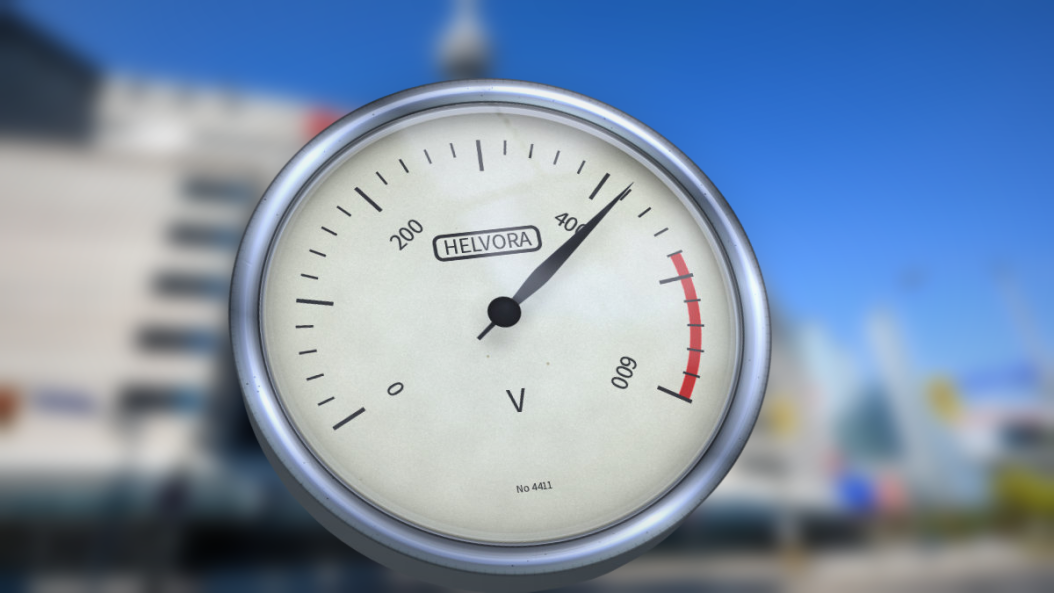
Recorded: 420,V
